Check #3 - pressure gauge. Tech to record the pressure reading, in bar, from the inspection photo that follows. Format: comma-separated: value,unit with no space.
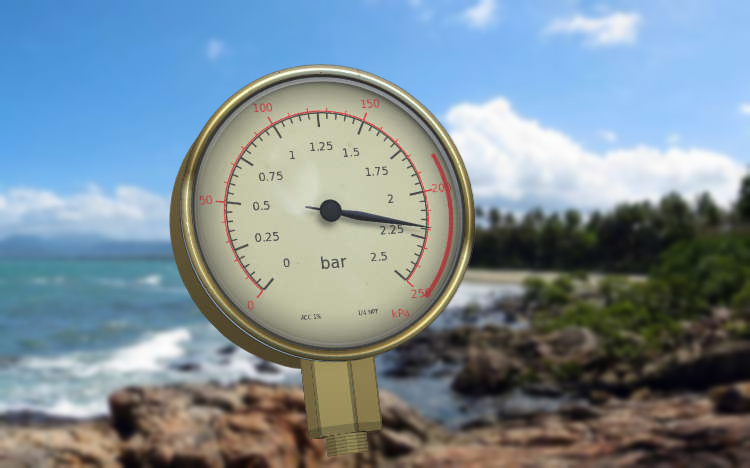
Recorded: 2.2,bar
